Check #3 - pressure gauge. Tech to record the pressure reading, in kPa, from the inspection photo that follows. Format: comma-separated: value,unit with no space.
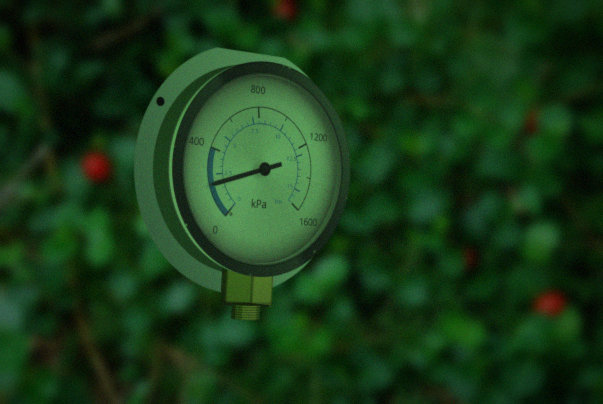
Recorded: 200,kPa
